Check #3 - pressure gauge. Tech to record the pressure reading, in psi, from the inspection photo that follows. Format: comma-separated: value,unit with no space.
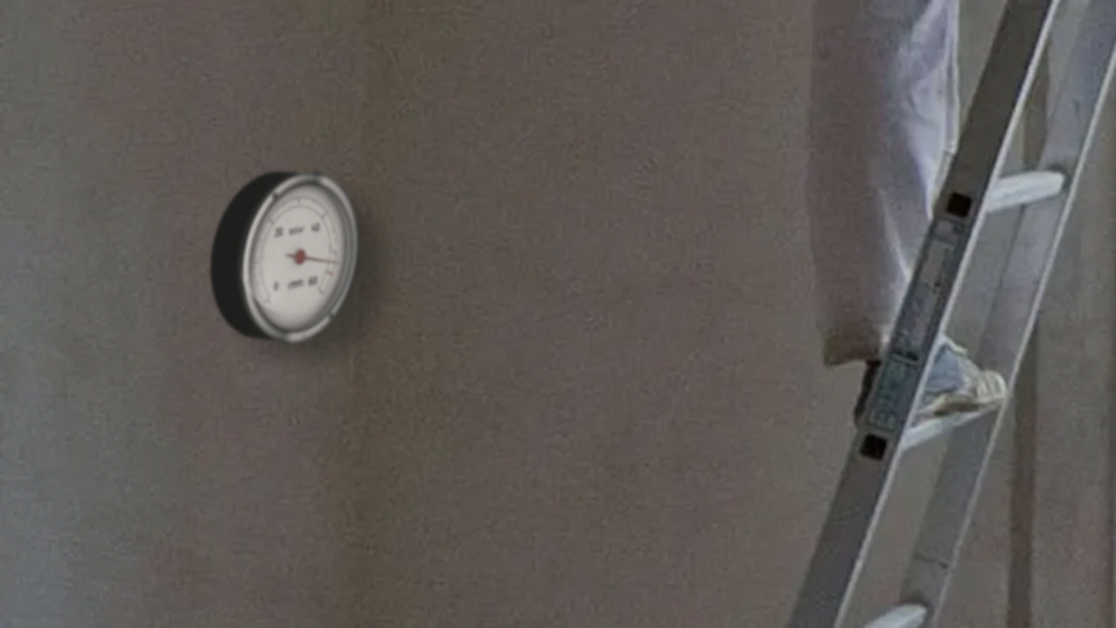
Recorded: 52.5,psi
